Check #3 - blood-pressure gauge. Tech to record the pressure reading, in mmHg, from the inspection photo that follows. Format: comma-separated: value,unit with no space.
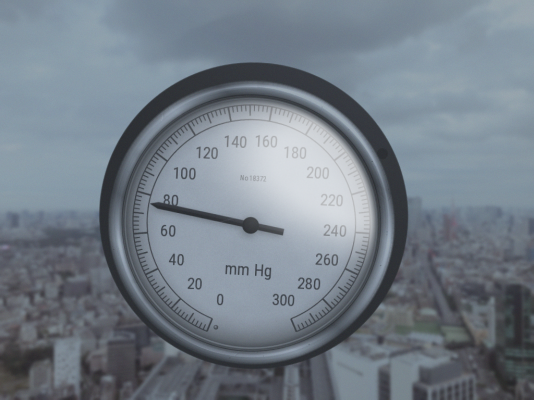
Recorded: 76,mmHg
